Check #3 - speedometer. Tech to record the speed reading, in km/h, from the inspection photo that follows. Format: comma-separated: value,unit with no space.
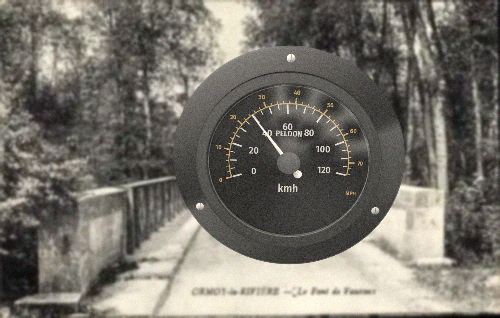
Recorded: 40,km/h
